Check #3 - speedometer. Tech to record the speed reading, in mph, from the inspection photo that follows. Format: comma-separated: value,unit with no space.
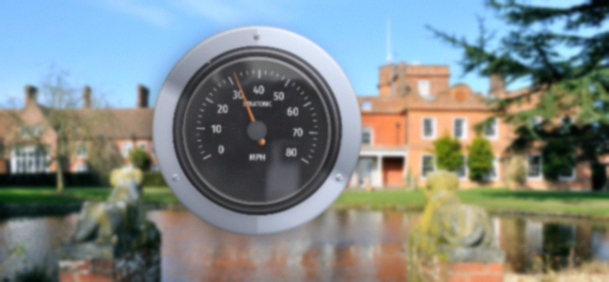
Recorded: 32,mph
